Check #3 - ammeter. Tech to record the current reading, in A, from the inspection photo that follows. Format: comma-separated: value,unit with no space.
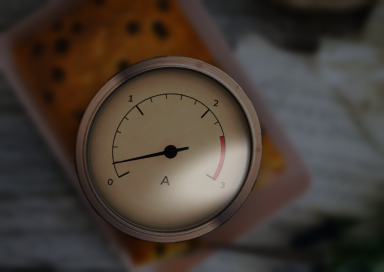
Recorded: 0.2,A
